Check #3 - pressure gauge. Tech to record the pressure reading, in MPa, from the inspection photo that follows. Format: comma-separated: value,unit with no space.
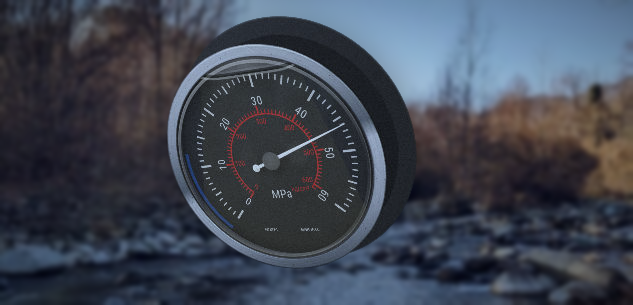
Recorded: 46,MPa
